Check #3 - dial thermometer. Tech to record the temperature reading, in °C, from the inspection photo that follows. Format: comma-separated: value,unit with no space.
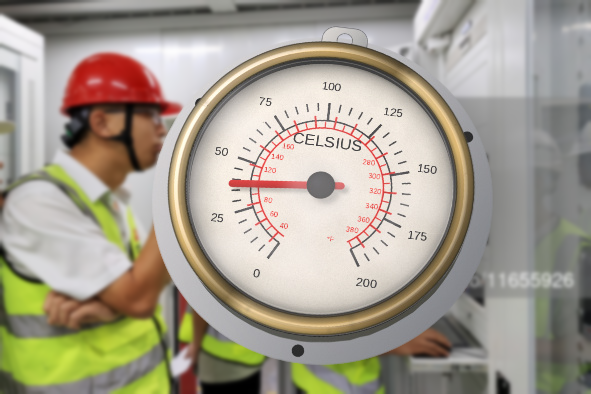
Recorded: 37.5,°C
